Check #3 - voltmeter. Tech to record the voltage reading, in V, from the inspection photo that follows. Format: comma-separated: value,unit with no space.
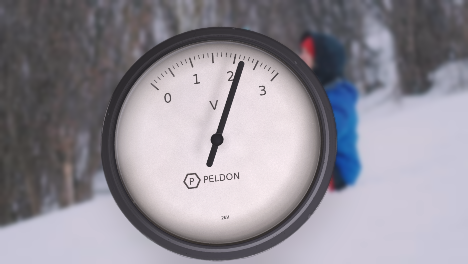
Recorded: 2.2,V
